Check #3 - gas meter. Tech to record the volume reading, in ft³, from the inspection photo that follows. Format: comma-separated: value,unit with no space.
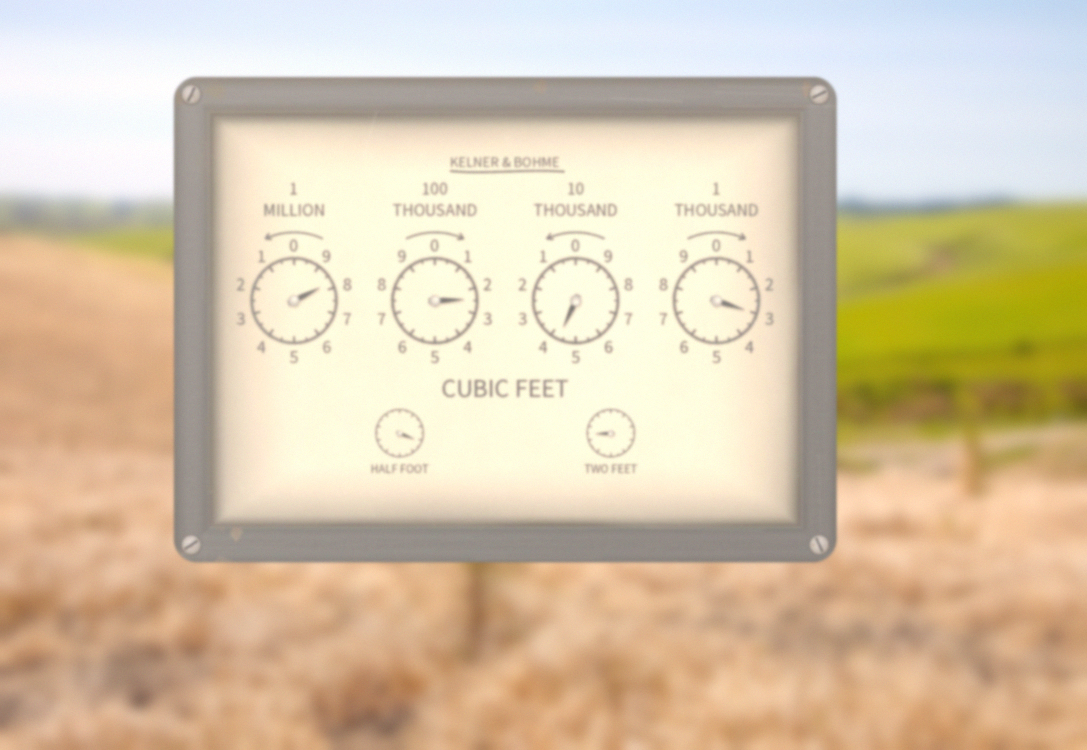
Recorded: 824300,ft³
